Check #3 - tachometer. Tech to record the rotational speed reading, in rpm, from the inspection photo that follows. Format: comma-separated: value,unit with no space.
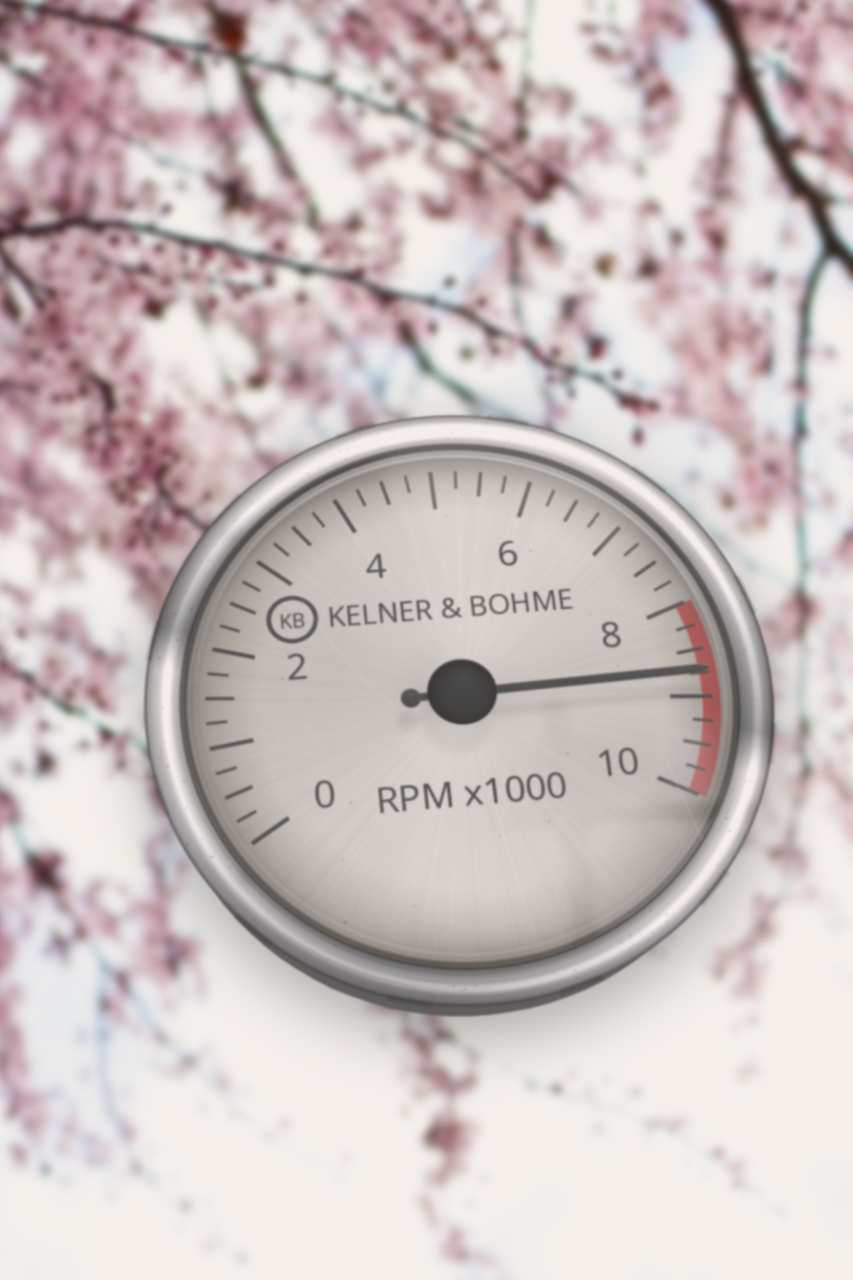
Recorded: 8750,rpm
